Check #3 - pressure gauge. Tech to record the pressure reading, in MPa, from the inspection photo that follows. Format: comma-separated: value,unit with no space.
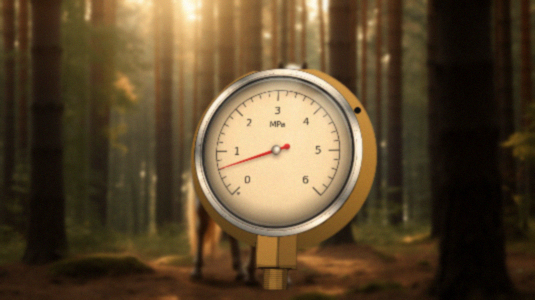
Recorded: 0.6,MPa
